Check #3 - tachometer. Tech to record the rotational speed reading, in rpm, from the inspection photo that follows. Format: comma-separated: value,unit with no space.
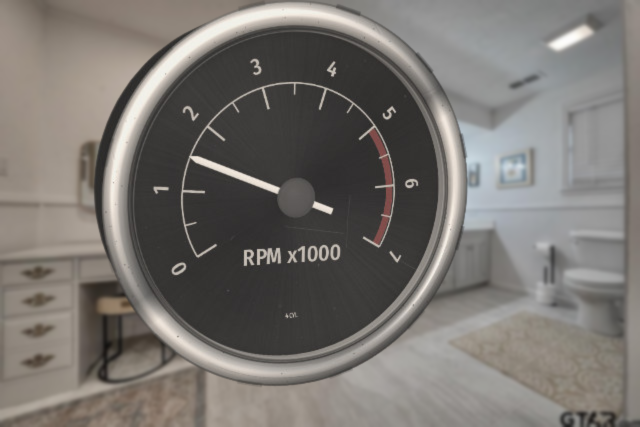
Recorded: 1500,rpm
